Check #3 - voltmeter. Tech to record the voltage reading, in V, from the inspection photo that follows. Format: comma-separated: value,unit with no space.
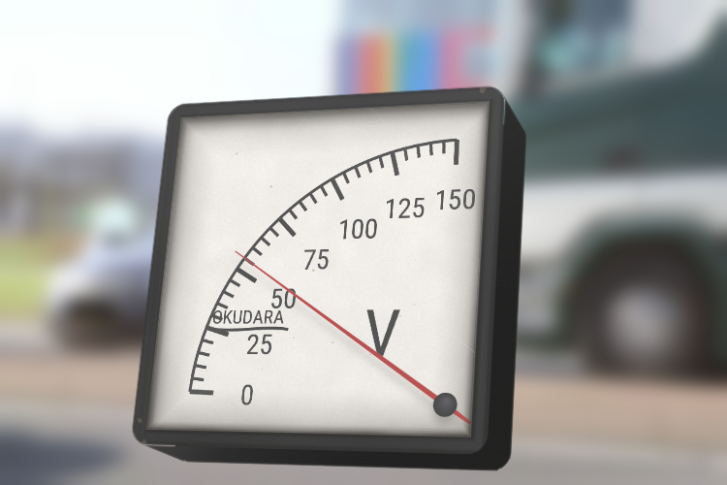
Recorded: 55,V
